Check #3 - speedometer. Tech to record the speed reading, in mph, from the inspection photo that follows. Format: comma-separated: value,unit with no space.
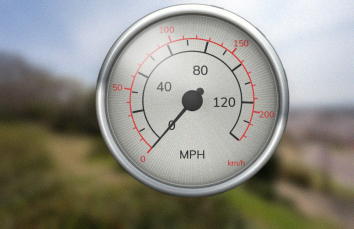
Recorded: 0,mph
